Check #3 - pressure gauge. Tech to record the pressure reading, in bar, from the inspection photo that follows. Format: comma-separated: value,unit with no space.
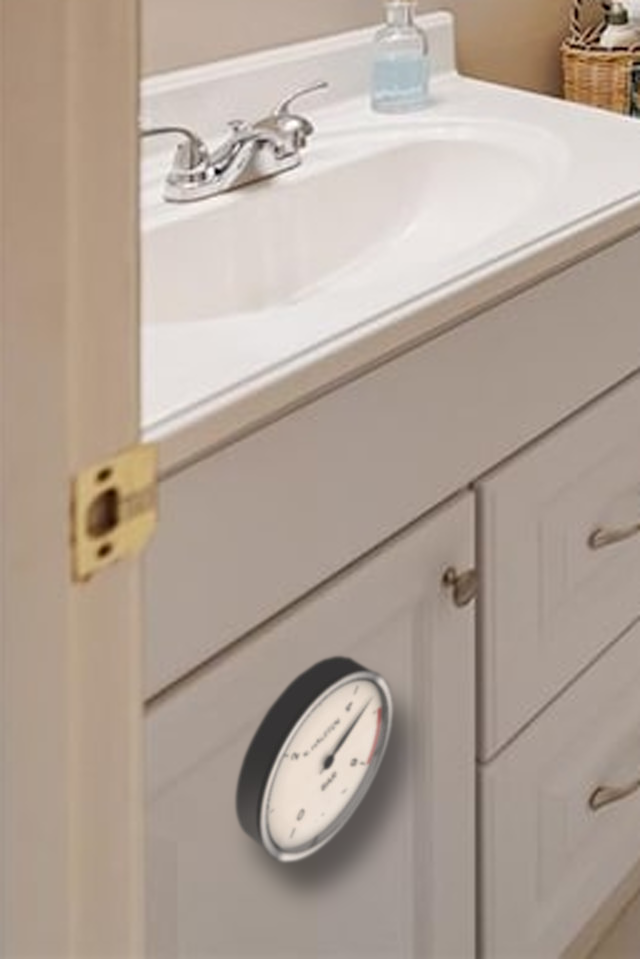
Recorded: 4.5,bar
